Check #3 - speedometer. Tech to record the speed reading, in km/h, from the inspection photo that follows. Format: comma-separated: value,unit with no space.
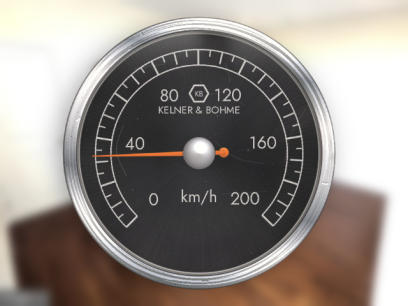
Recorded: 32.5,km/h
